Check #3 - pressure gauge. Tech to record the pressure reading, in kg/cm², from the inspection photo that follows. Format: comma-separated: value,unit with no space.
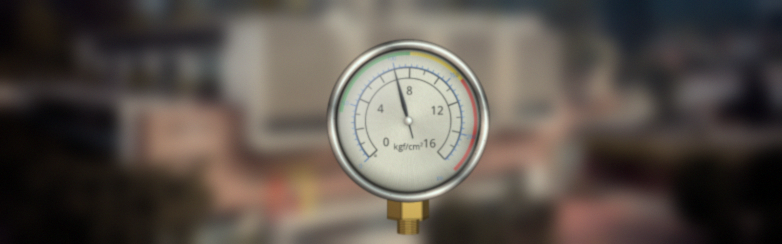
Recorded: 7,kg/cm²
